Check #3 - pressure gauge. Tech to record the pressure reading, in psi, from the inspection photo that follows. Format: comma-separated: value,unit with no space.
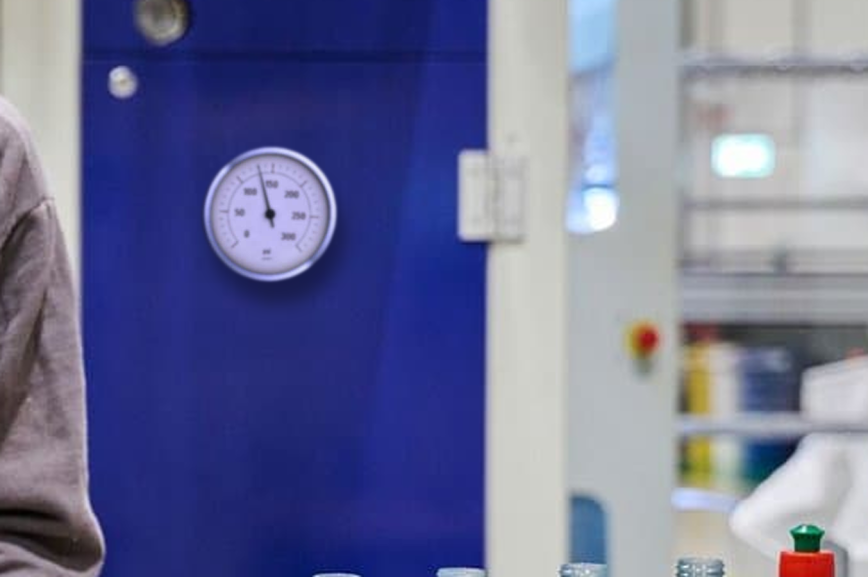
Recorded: 130,psi
